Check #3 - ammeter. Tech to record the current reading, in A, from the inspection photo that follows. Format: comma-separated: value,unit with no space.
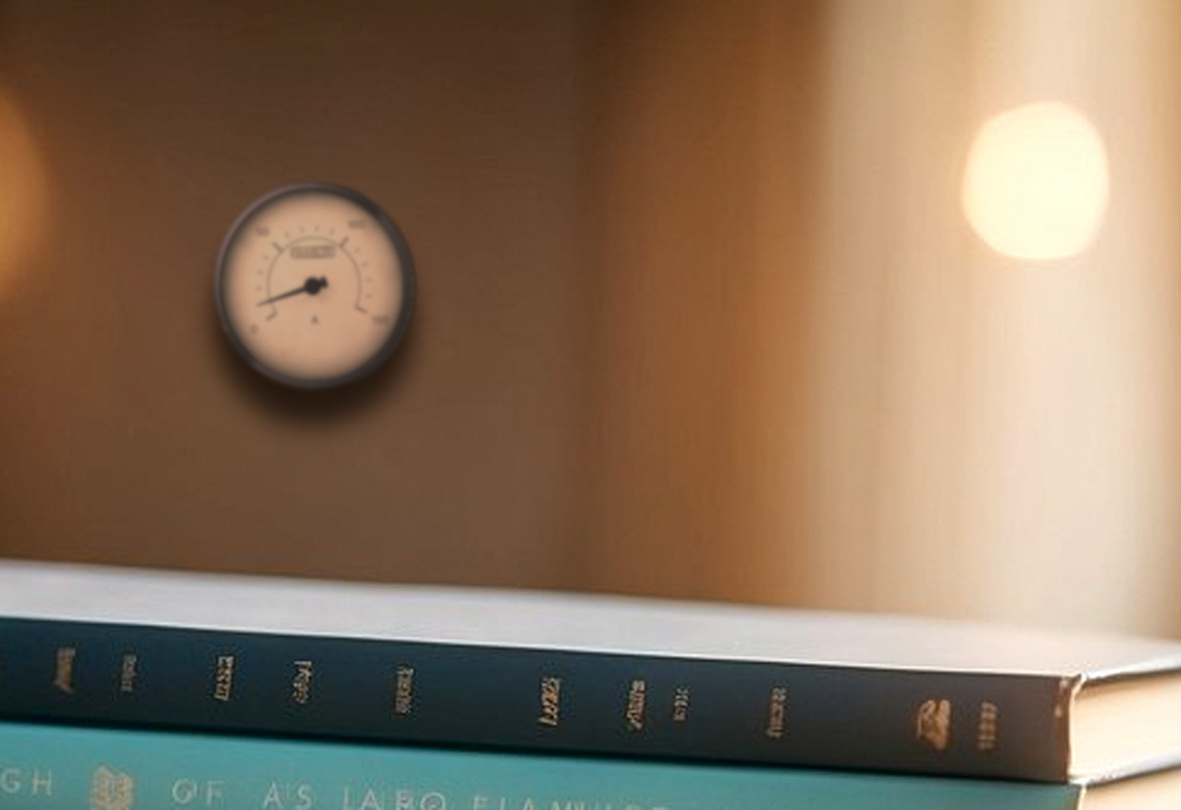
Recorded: 10,A
